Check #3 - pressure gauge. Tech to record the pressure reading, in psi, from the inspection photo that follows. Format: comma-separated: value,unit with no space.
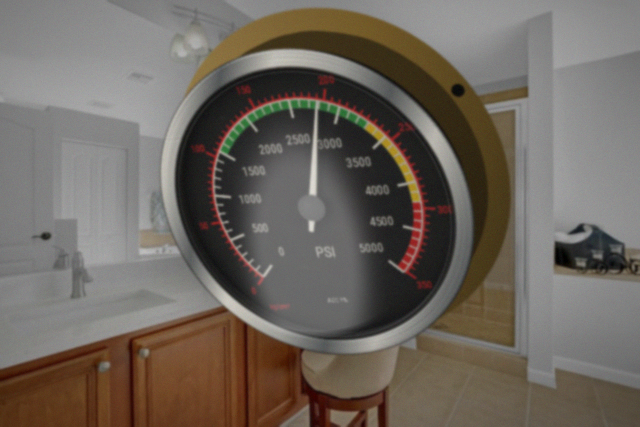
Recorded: 2800,psi
